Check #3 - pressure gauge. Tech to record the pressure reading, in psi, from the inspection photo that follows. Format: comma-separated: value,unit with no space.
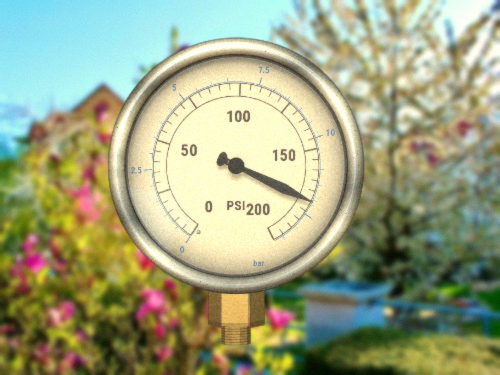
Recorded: 175,psi
